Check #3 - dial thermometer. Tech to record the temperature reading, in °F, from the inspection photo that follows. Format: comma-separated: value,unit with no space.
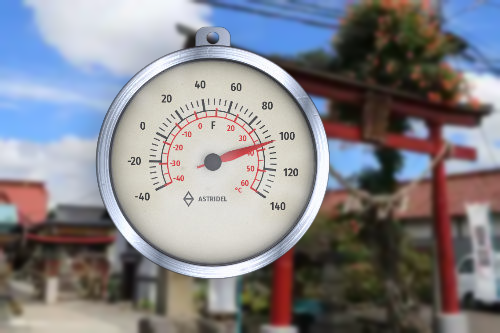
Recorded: 100,°F
